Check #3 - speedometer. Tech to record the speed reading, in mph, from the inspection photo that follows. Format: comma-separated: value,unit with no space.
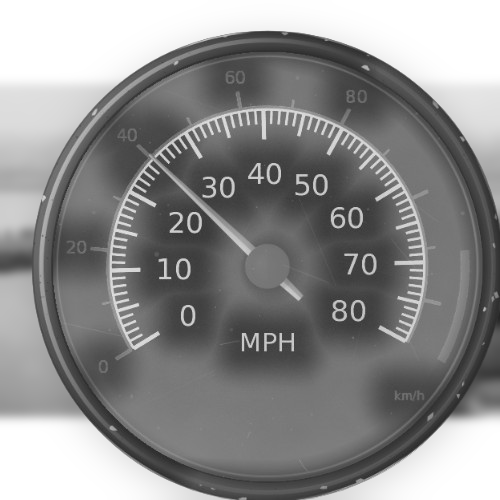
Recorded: 25,mph
